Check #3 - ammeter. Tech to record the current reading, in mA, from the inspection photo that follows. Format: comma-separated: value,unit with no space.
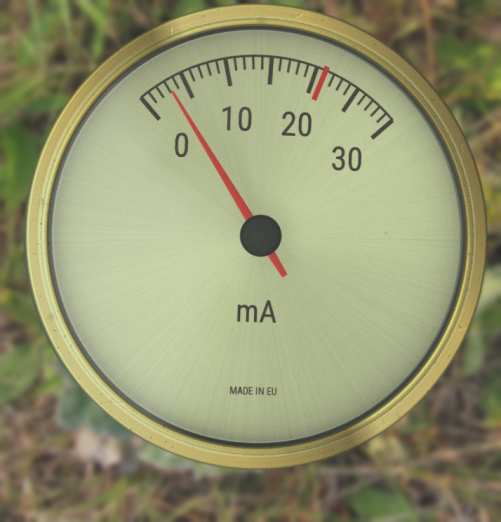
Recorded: 3,mA
